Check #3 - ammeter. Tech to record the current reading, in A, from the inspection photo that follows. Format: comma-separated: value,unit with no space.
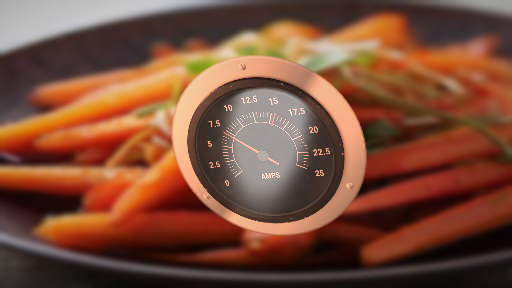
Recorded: 7.5,A
